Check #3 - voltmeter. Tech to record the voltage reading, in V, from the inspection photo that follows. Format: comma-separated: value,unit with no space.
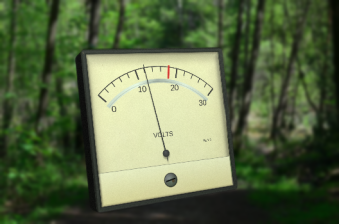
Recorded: 12,V
